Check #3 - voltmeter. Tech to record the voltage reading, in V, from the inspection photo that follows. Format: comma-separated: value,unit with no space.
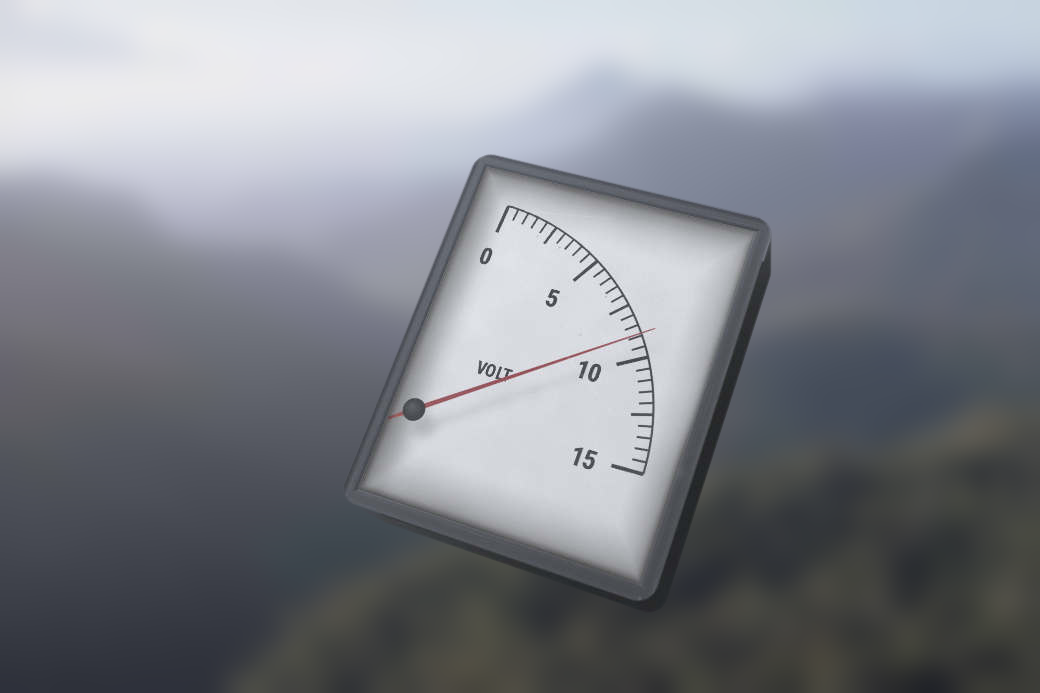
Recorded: 9,V
